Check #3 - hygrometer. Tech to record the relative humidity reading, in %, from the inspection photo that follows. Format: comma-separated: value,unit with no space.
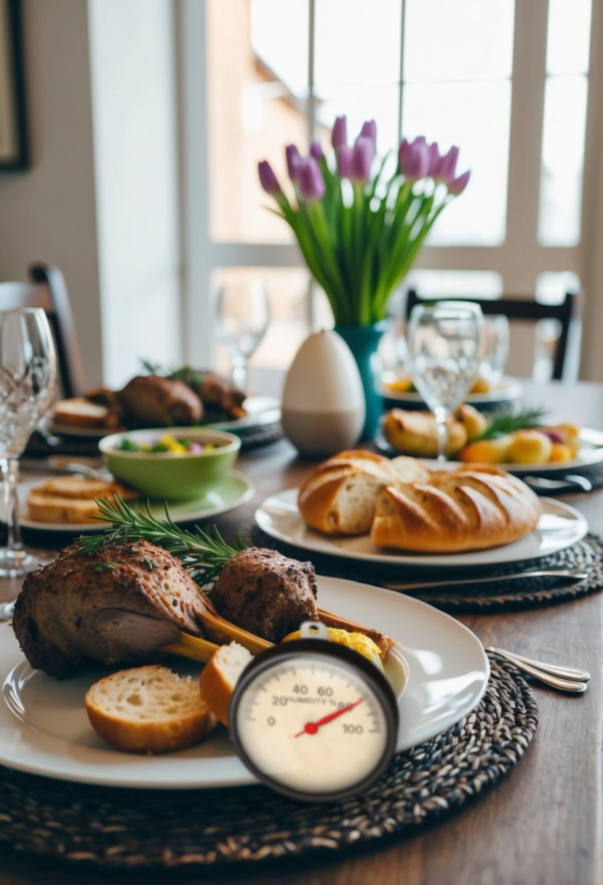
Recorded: 80,%
